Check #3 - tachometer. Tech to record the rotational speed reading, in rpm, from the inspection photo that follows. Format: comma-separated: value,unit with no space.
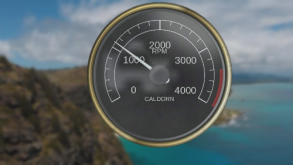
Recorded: 1100,rpm
